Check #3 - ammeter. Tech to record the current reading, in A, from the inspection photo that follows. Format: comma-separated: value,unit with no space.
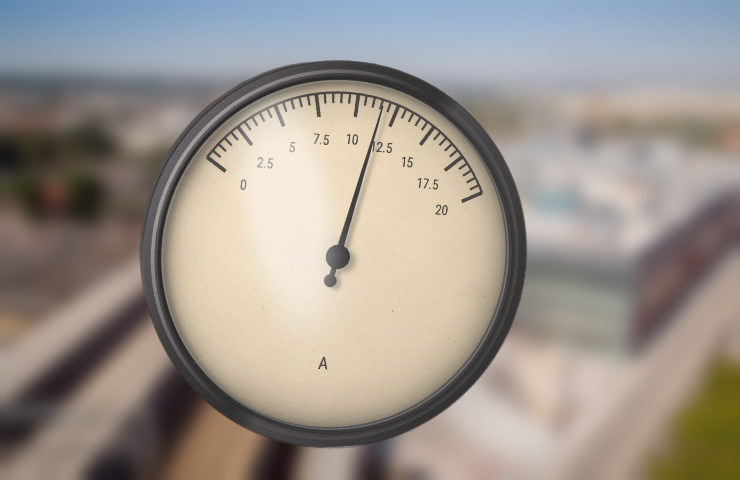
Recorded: 11.5,A
